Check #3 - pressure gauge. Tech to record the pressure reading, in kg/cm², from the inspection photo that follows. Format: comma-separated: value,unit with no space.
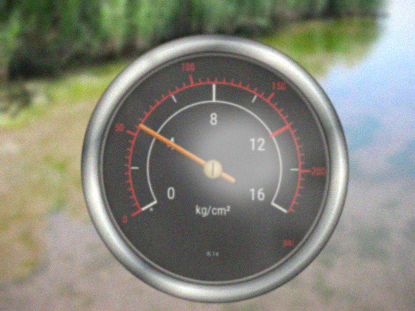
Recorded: 4,kg/cm²
